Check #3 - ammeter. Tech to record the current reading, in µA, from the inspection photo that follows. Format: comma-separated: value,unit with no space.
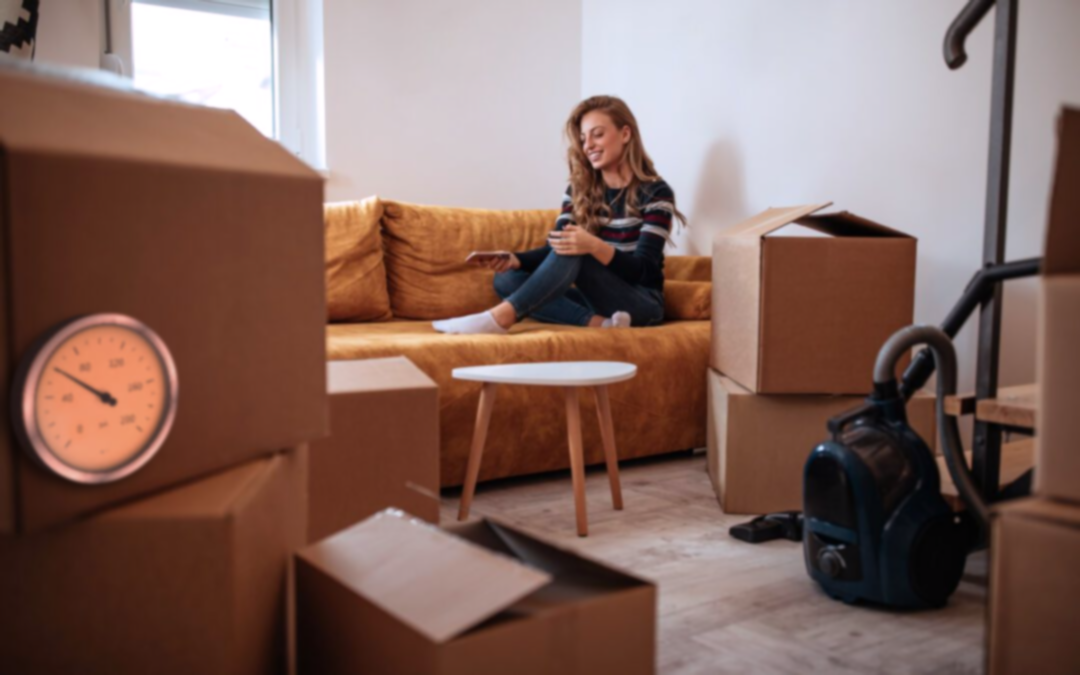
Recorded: 60,µA
